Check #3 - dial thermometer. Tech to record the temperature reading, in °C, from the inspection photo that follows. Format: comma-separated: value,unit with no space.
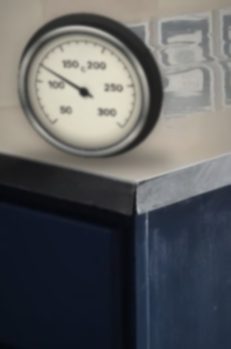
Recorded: 120,°C
